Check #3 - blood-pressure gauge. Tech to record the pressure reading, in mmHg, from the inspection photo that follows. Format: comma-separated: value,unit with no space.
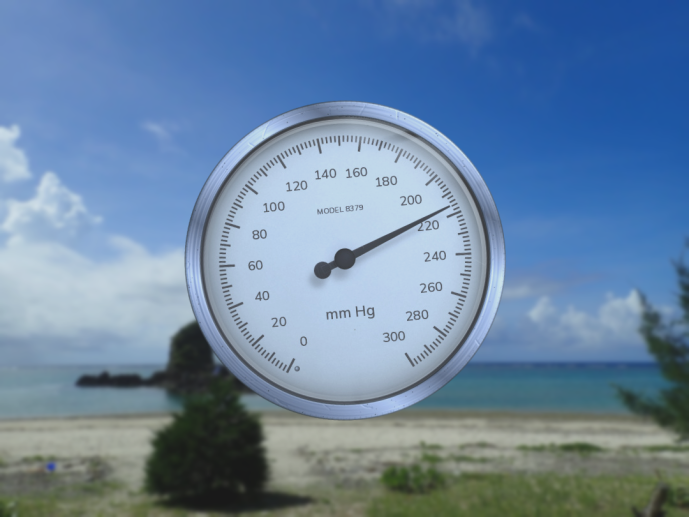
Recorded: 216,mmHg
